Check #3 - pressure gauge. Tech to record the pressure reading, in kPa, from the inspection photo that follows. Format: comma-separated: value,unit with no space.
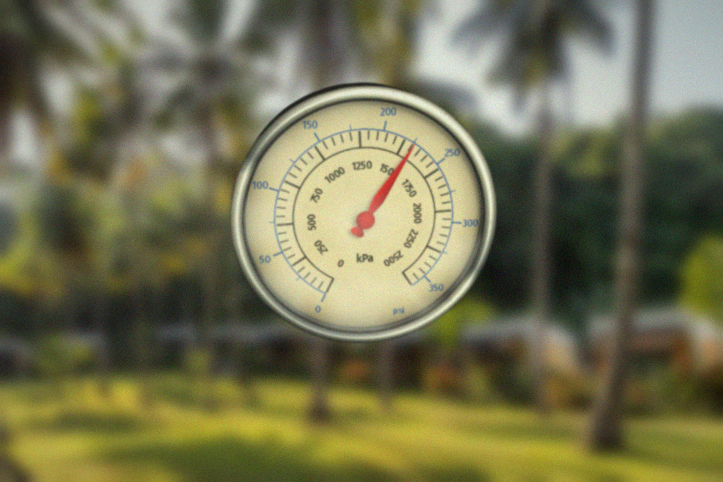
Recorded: 1550,kPa
